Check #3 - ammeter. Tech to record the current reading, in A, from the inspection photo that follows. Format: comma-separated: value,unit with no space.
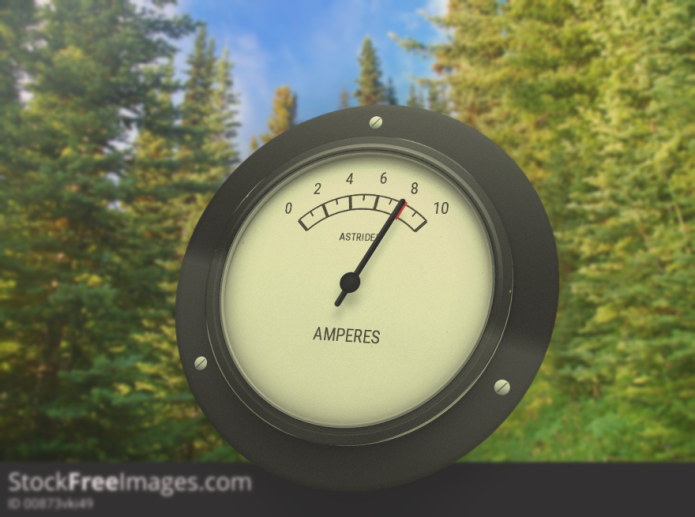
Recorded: 8,A
